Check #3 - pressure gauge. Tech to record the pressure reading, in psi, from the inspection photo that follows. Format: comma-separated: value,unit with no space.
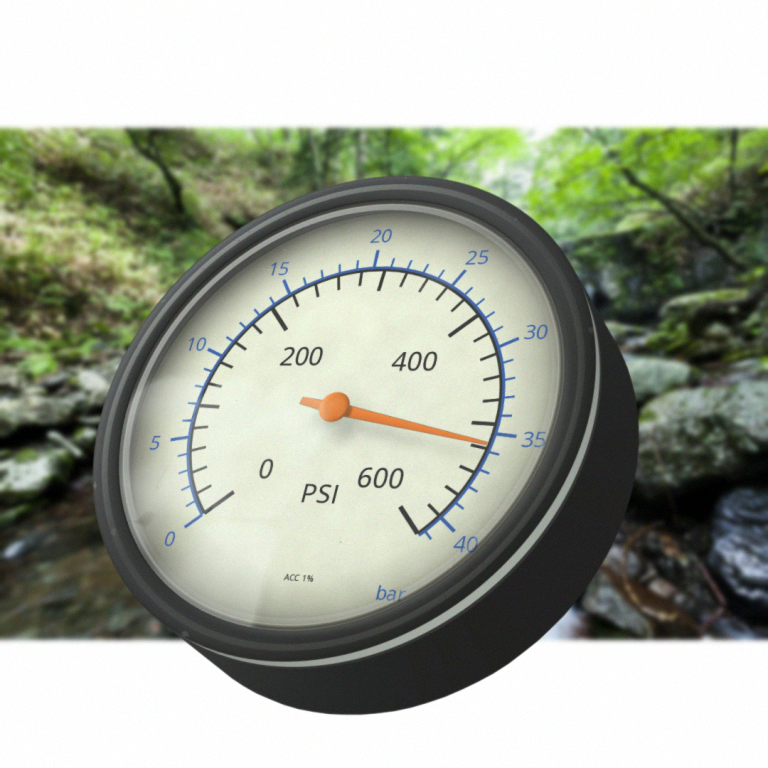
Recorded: 520,psi
